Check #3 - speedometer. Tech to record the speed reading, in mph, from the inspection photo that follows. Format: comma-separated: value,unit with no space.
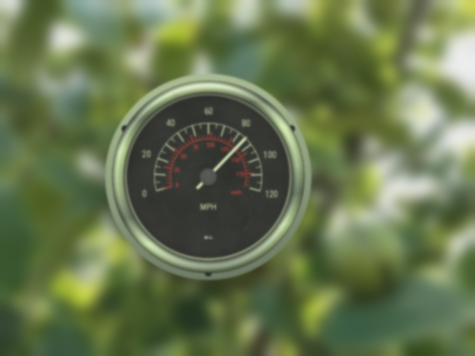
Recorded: 85,mph
